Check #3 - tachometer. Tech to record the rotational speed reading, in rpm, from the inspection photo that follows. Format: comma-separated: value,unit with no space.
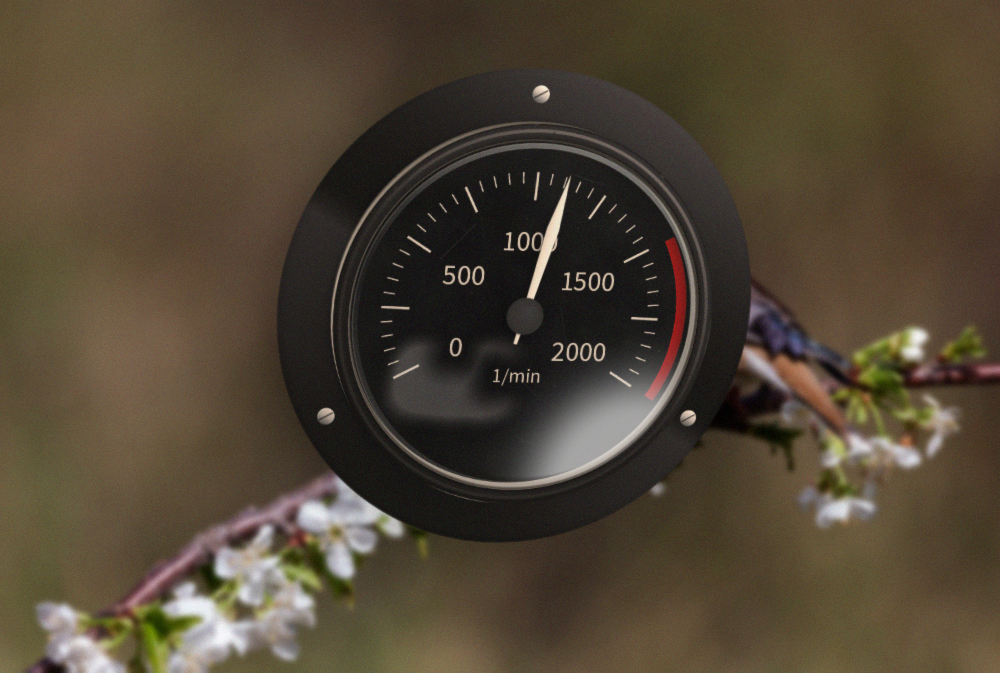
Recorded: 1100,rpm
